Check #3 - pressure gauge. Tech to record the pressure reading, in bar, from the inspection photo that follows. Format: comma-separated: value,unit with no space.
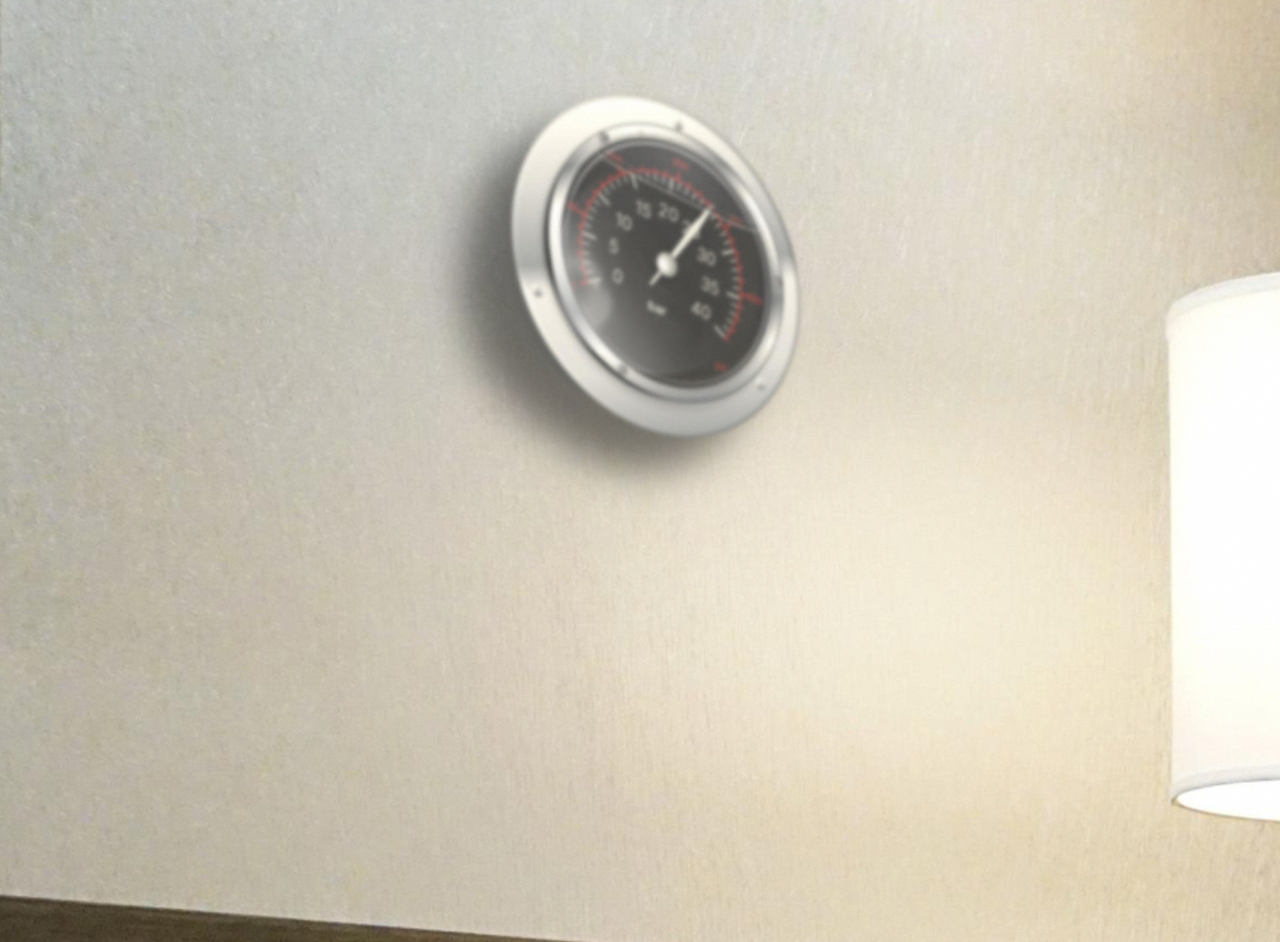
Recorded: 25,bar
